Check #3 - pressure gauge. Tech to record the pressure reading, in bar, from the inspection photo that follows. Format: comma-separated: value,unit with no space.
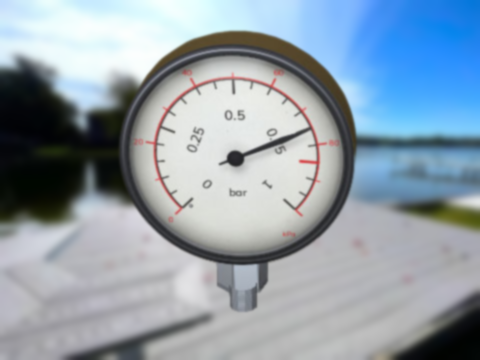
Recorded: 0.75,bar
